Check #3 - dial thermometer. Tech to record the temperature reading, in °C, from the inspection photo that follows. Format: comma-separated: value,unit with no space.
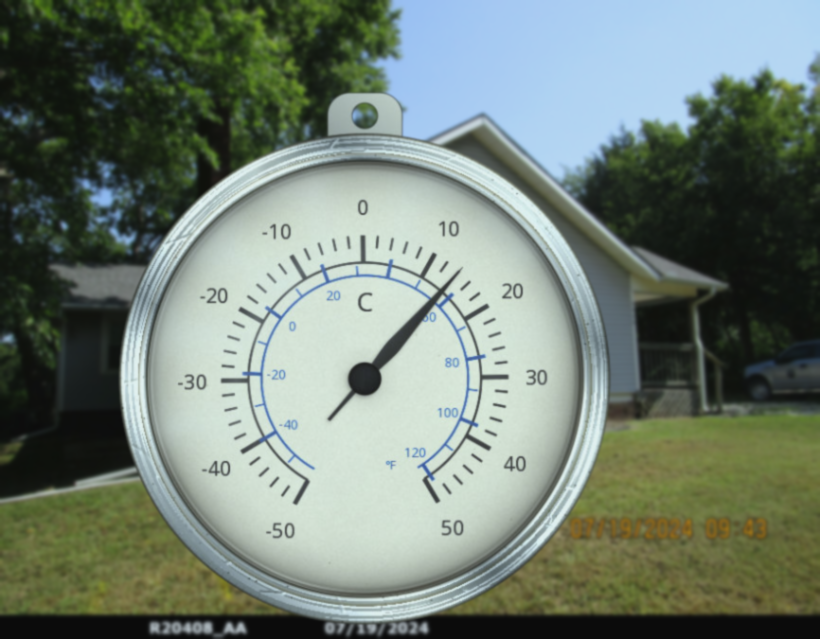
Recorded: 14,°C
